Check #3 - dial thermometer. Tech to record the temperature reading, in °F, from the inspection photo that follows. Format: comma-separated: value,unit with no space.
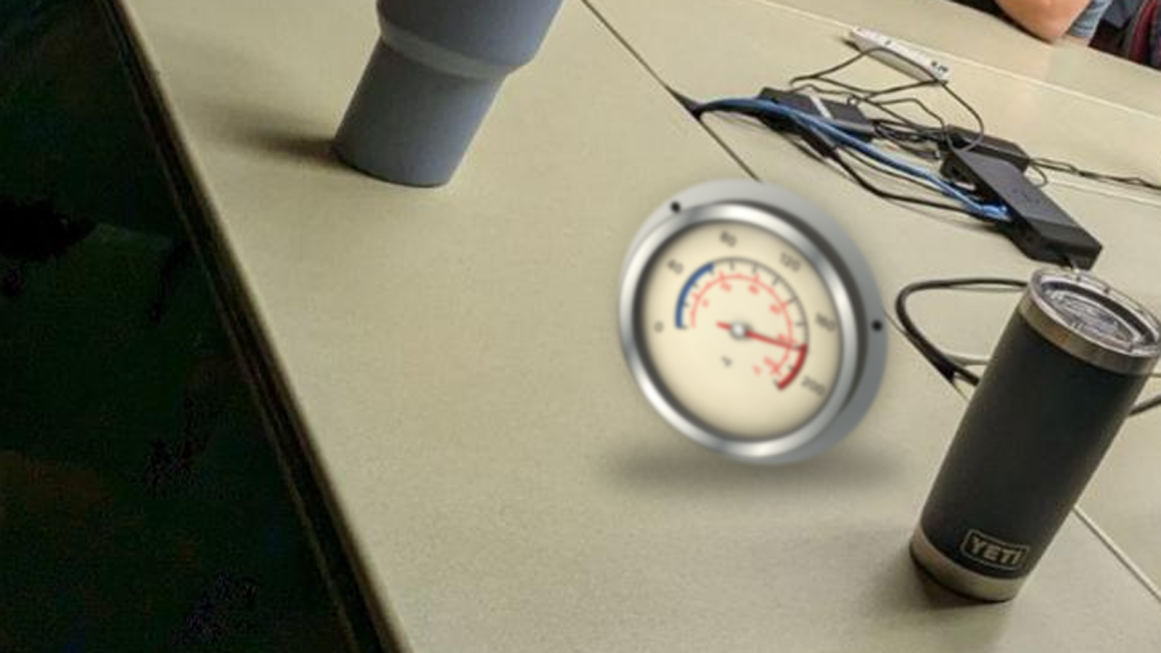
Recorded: 180,°F
